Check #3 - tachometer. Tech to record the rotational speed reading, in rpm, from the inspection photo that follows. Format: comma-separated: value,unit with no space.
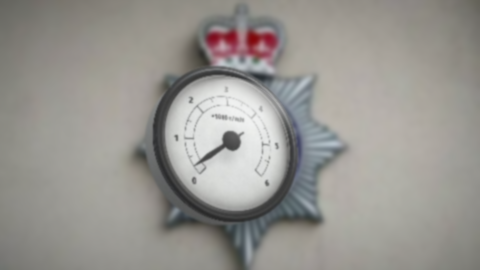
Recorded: 250,rpm
